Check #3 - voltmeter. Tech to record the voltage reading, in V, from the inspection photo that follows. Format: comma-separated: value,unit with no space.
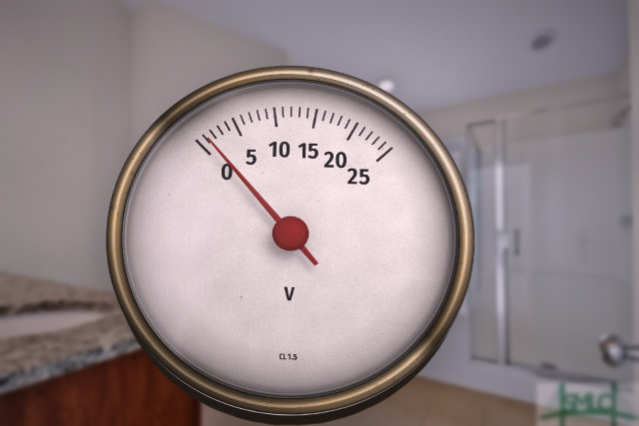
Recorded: 1,V
